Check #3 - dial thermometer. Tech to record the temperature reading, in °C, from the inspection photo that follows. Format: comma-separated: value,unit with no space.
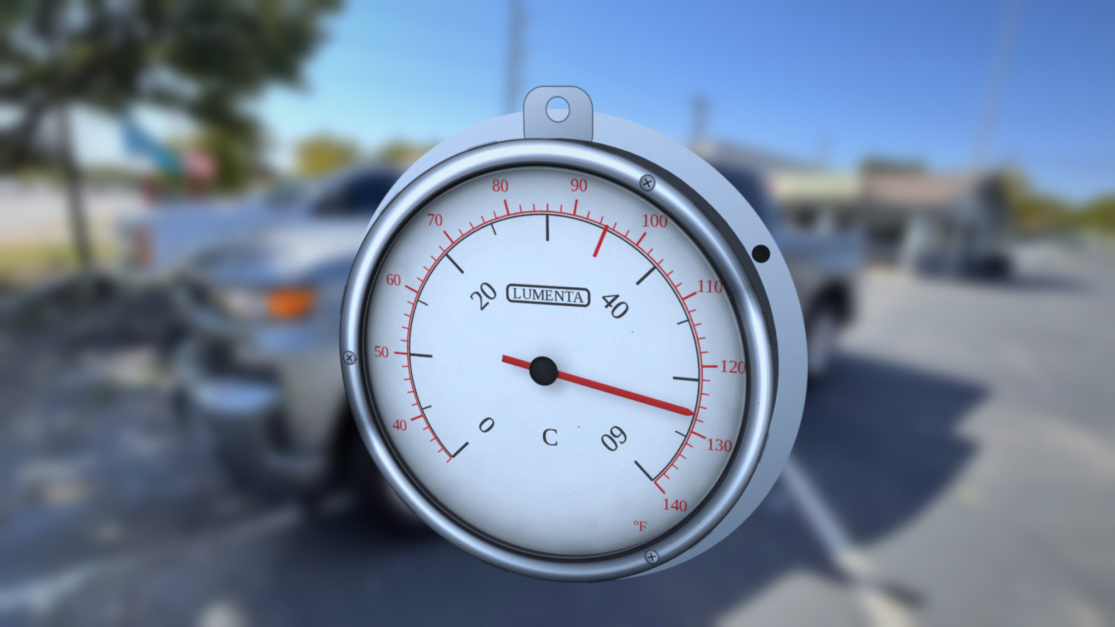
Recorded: 52.5,°C
